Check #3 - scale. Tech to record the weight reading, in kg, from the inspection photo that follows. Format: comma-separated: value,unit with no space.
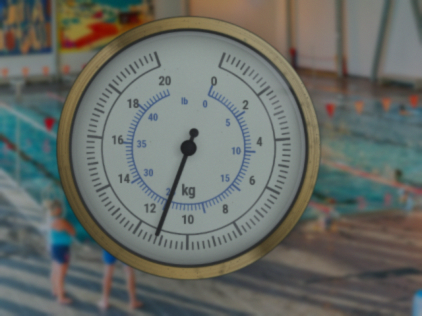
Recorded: 11.2,kg
